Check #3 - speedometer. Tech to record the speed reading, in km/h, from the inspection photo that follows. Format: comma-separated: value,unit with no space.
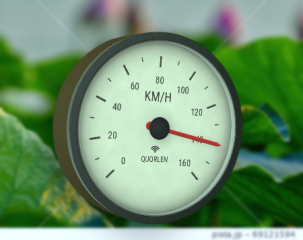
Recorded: 140,km/h
